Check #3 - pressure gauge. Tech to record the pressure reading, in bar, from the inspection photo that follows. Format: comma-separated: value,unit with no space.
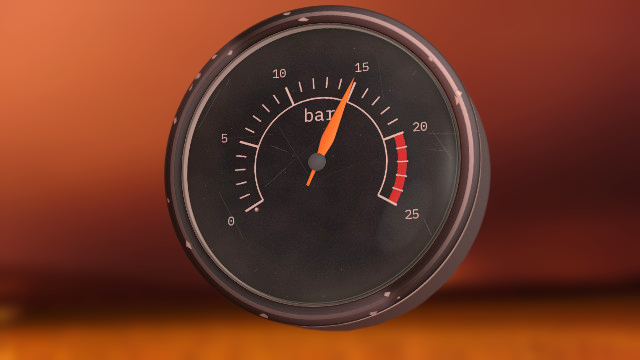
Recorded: 15,bar
